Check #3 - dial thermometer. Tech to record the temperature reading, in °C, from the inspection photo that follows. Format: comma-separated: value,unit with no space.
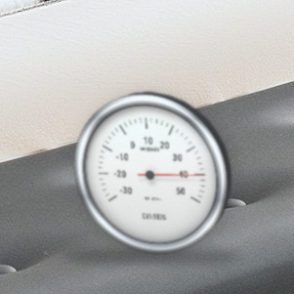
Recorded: 40,°C
